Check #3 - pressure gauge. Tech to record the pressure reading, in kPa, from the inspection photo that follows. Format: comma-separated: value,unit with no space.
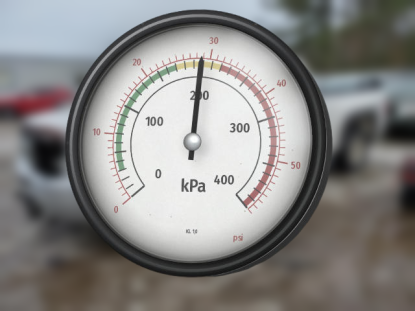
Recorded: 200,kPa
